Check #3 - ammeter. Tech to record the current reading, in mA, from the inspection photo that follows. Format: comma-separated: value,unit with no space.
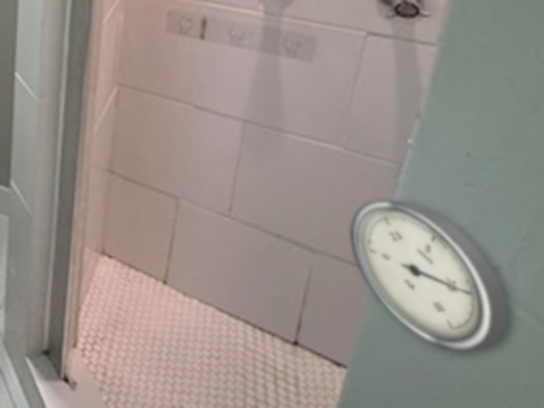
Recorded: 7.5,mA
